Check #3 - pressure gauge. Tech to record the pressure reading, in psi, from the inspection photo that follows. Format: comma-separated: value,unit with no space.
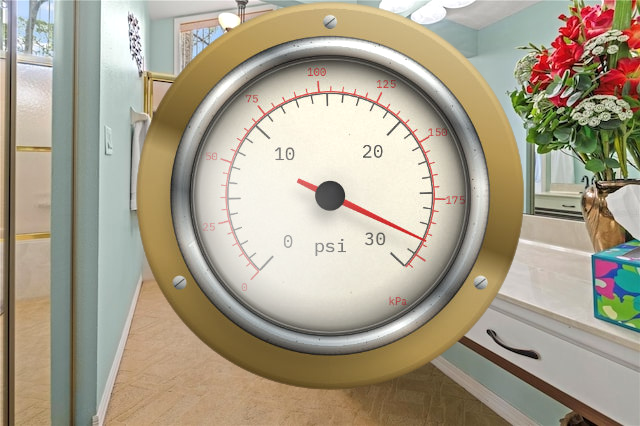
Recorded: 28,psi
